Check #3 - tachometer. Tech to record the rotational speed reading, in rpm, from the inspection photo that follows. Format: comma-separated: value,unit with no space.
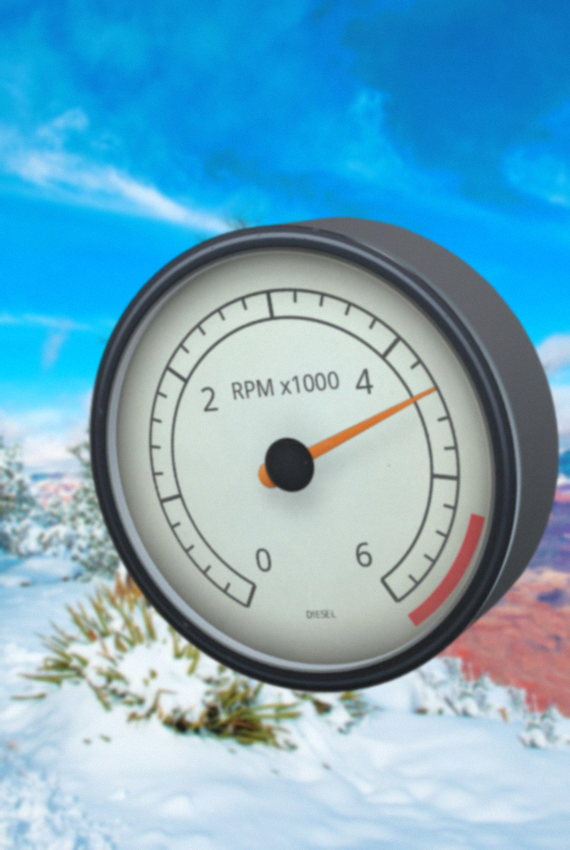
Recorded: 4400,rpm
